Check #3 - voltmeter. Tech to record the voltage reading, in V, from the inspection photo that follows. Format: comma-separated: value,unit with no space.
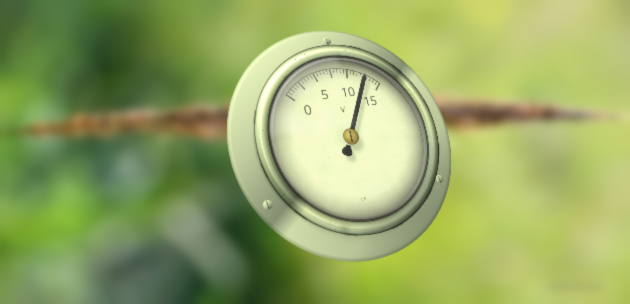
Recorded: 12.5,V
